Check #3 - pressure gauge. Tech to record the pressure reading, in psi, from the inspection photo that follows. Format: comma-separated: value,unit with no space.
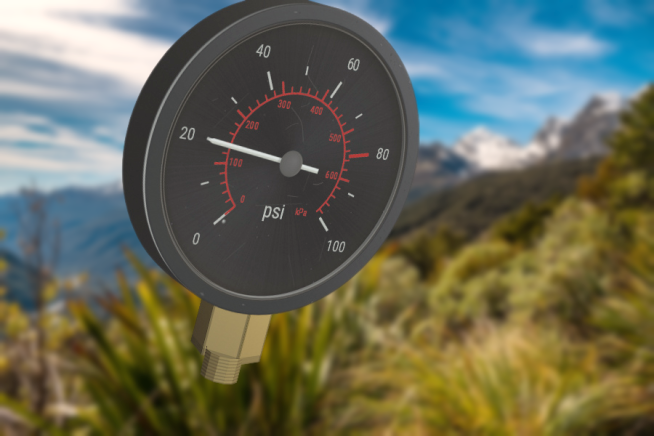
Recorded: 20,psi
